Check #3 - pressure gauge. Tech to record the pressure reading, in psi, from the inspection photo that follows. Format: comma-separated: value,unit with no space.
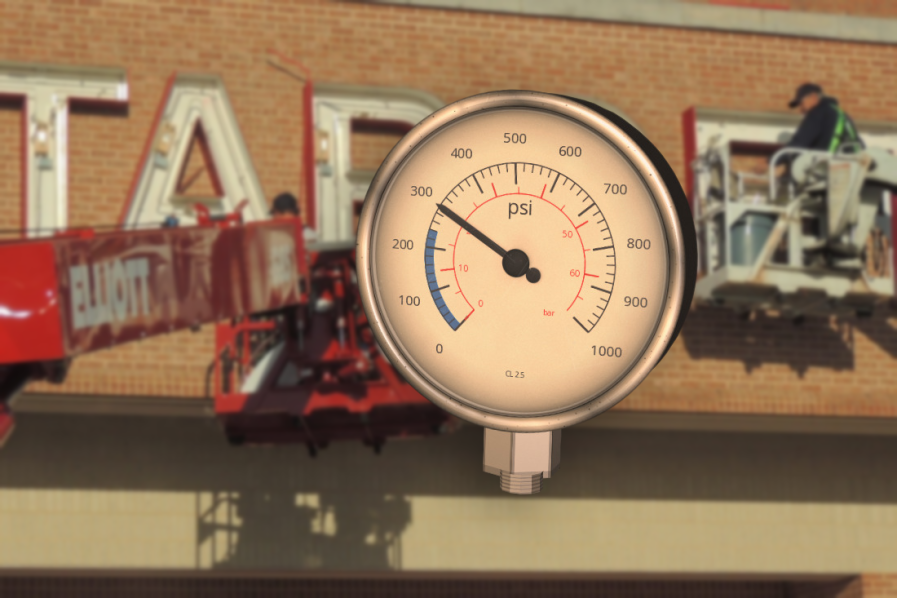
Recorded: 300,psi
